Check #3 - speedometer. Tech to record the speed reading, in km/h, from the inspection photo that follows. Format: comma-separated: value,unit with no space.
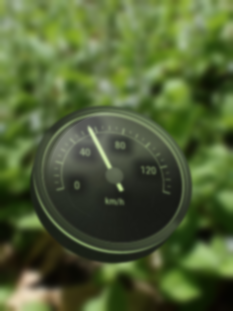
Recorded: 55,km/h
